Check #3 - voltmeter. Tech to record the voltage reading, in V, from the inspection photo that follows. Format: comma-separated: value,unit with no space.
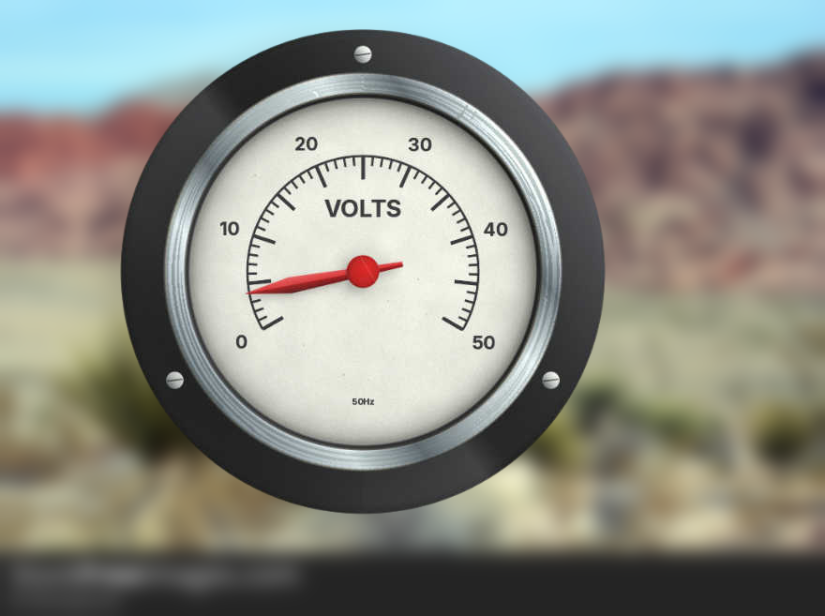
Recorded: 4,V
